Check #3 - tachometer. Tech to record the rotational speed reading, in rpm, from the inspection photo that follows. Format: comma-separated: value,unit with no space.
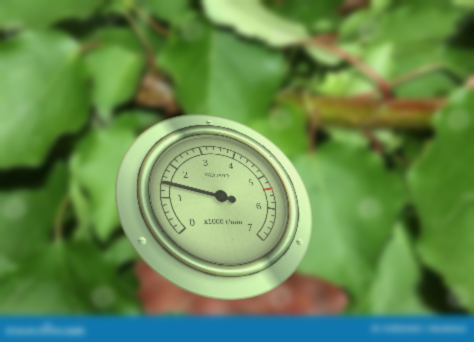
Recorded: 1400,rpm
